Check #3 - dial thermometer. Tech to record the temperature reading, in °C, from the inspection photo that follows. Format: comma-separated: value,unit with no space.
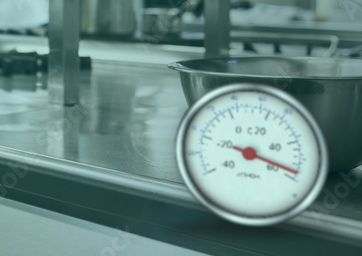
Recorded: 56,°C
